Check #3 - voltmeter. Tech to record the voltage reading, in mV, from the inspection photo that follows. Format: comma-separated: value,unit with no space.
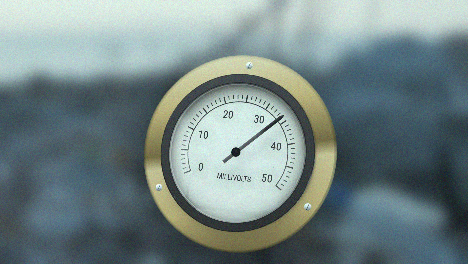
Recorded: 34,mV
